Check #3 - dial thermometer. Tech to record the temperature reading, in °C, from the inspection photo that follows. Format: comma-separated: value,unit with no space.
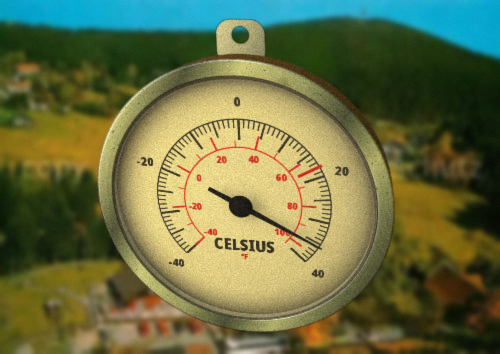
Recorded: 35,°C
